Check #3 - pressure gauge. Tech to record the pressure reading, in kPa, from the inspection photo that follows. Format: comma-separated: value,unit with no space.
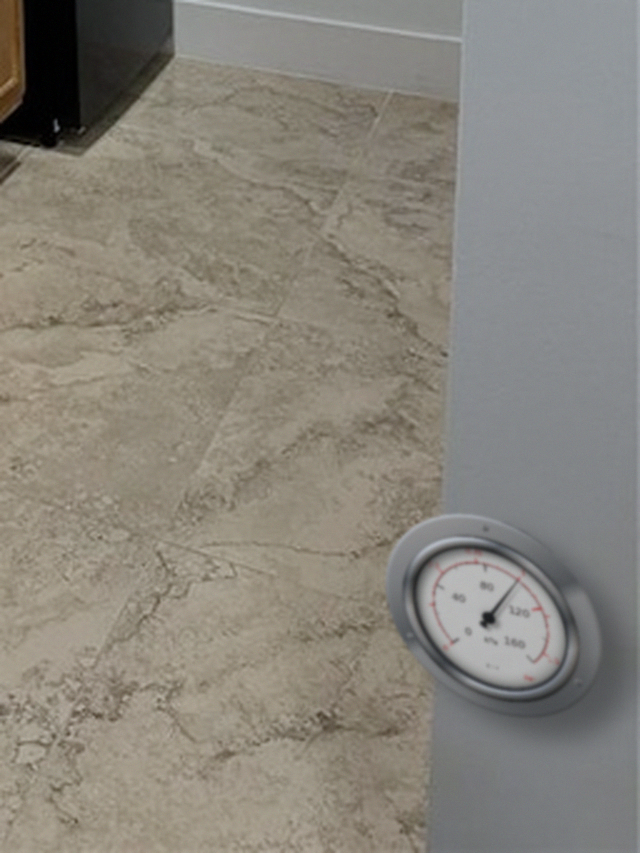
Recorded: 100,kPa
